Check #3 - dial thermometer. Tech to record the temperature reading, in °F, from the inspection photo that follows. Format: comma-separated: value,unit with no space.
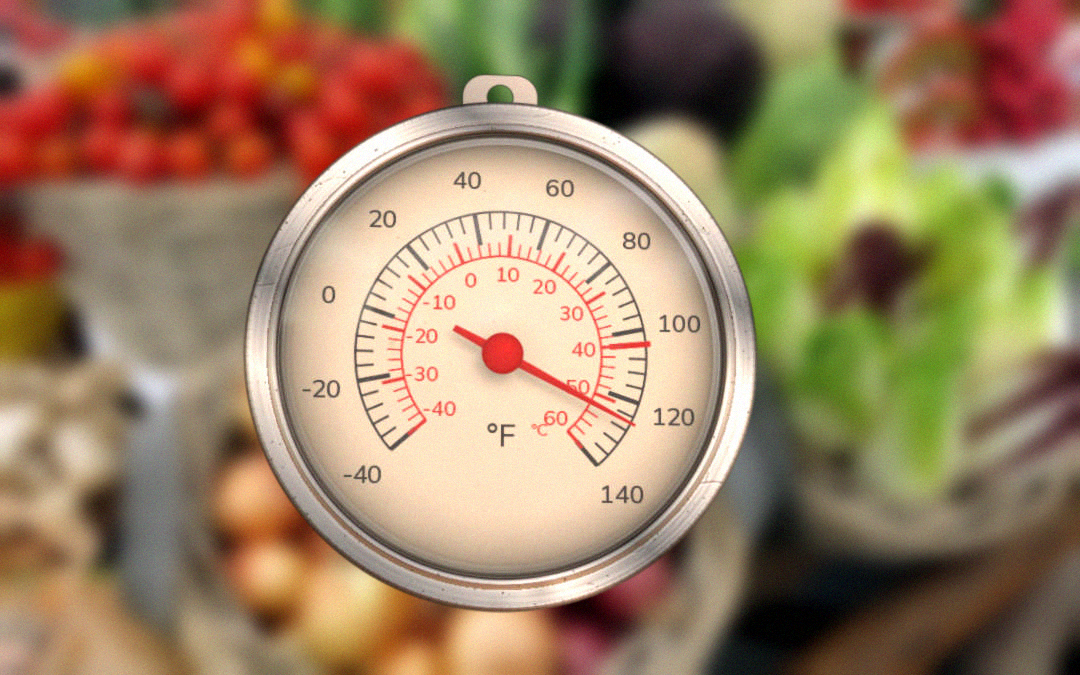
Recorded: 126,°F
